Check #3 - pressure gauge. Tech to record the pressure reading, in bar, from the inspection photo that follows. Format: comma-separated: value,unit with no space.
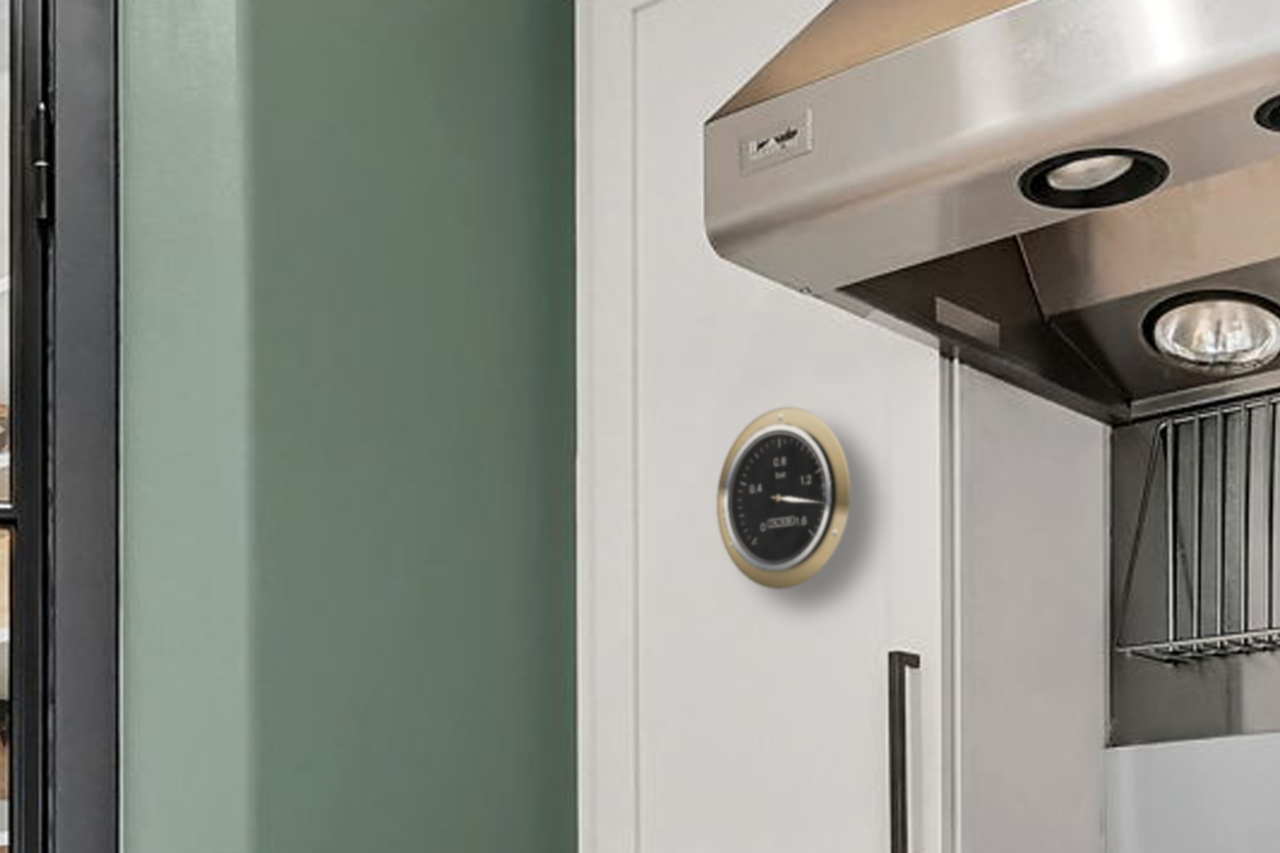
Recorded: 1.4,bar
